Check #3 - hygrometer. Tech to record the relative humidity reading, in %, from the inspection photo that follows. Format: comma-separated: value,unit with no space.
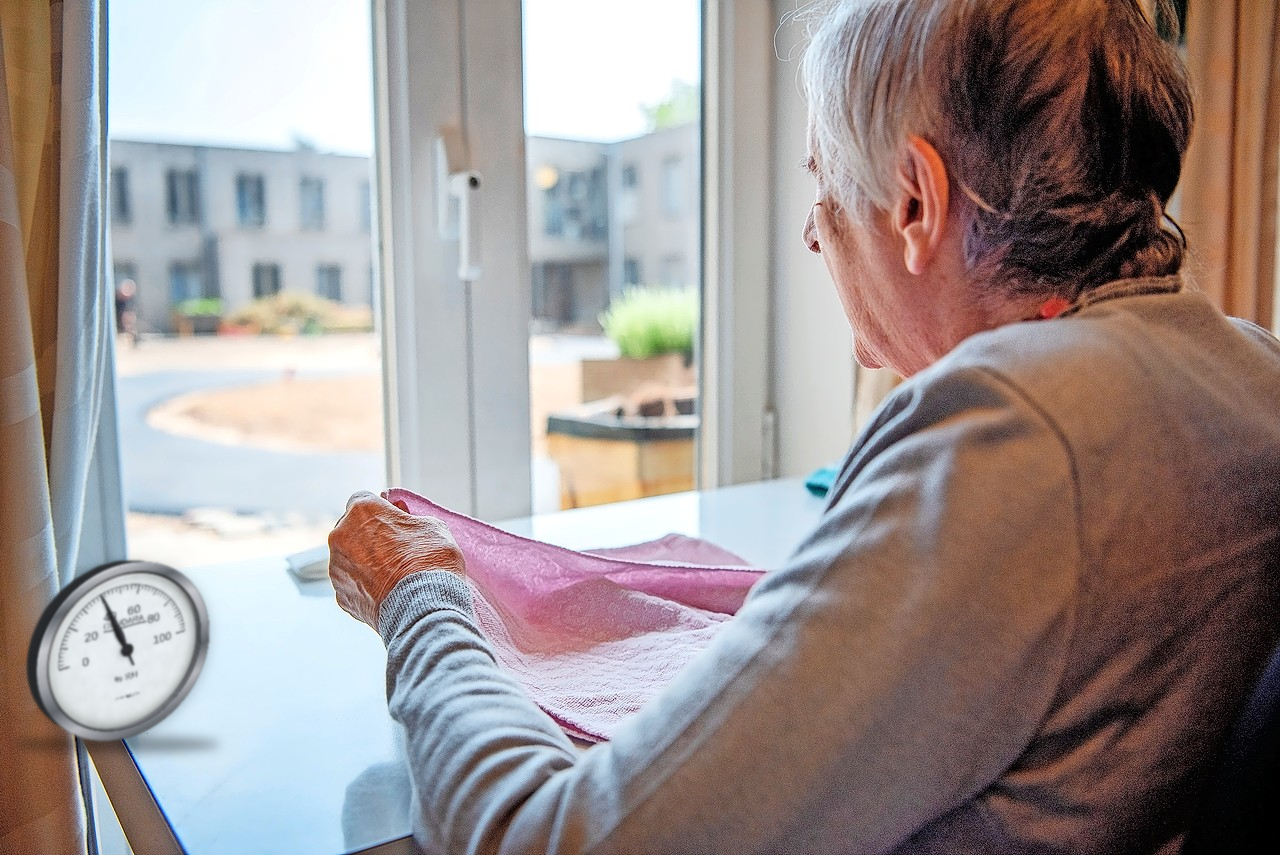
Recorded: 40,%
